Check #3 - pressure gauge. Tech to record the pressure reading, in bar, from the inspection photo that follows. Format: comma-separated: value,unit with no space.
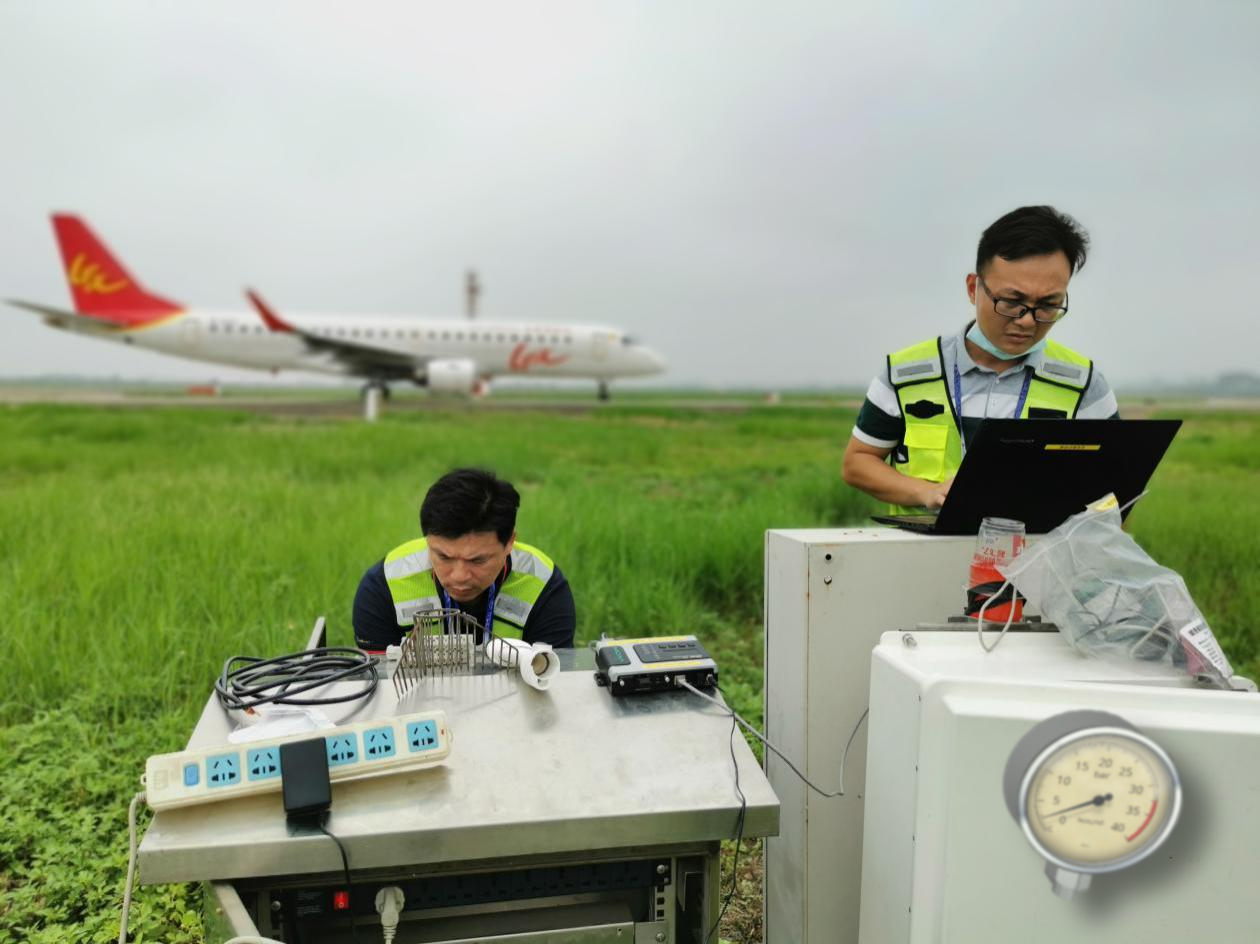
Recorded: 2.5,bar
